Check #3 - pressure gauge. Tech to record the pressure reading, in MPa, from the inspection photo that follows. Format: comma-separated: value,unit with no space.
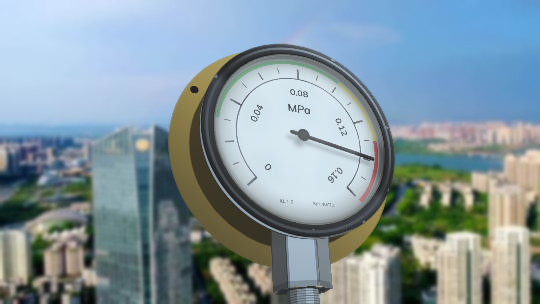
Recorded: 0.14,MPa
